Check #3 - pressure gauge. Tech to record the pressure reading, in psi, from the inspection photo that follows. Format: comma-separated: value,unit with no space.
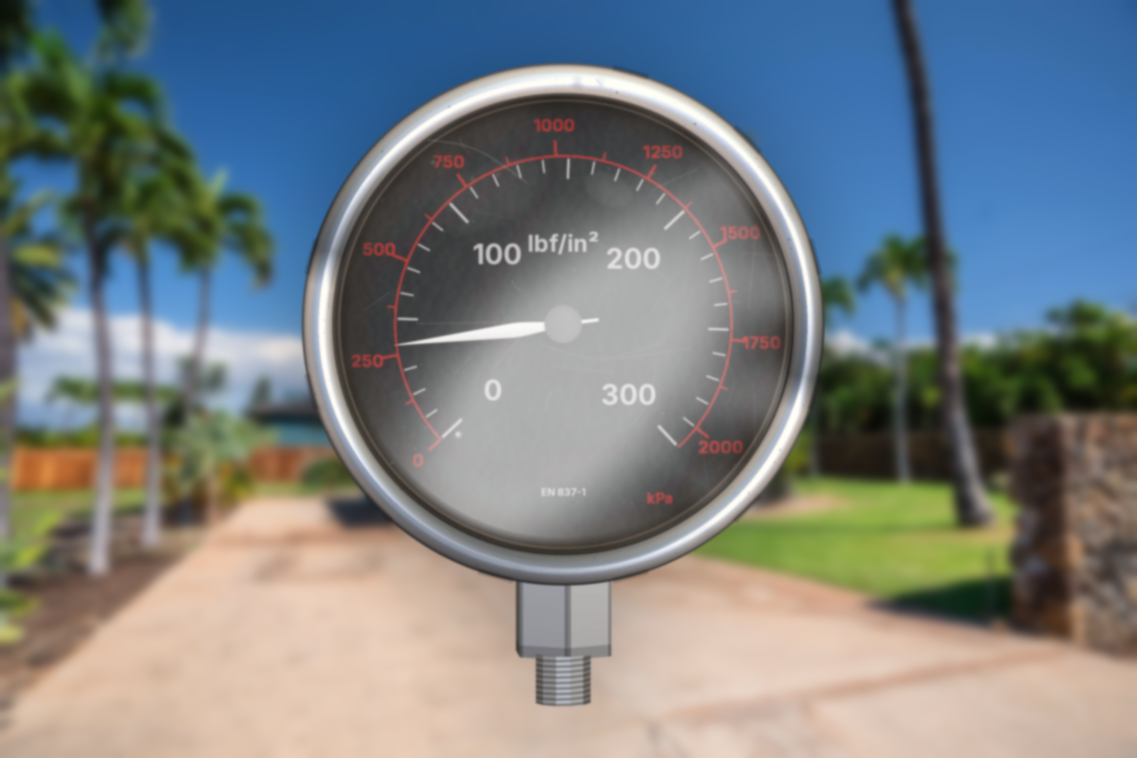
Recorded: 40,psi
